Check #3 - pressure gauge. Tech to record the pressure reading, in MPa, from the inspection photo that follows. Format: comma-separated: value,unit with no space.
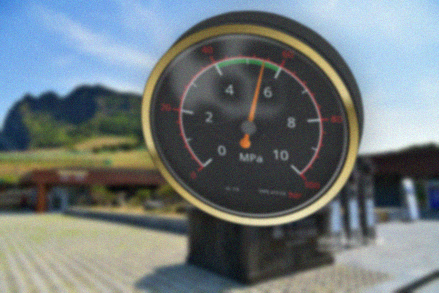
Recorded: 5.5,MPa
